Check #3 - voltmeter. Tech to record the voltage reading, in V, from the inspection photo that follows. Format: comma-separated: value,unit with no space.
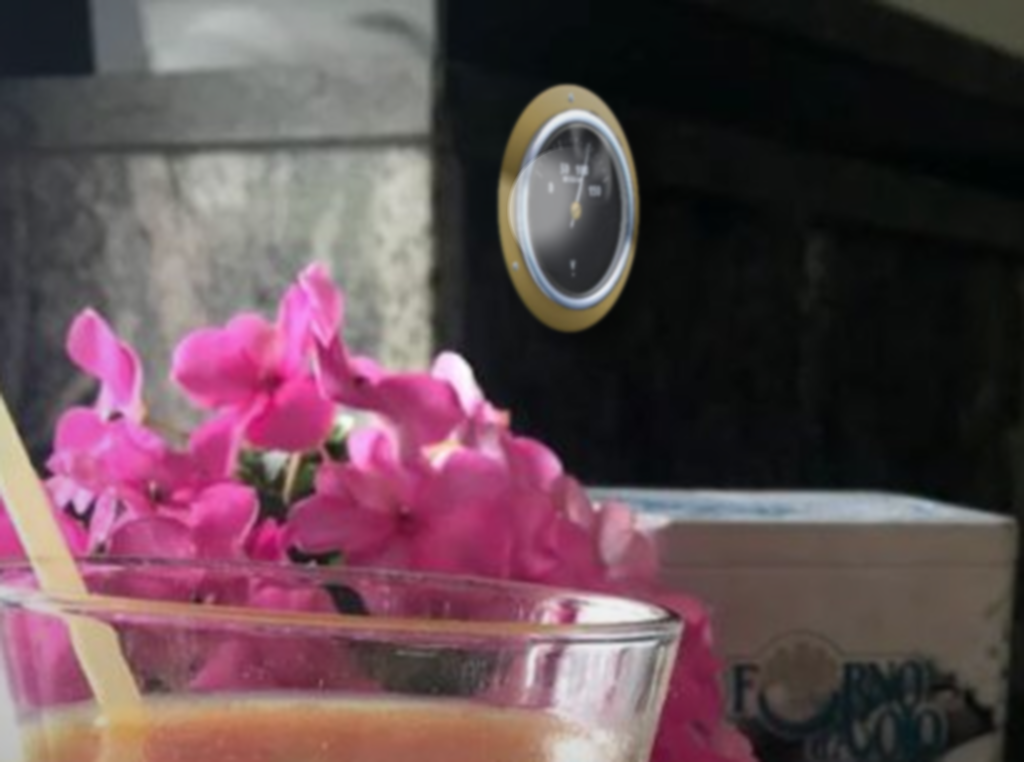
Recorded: 100,V
